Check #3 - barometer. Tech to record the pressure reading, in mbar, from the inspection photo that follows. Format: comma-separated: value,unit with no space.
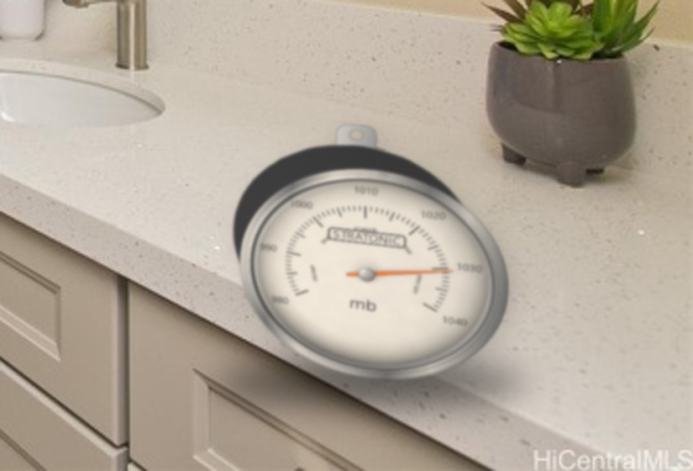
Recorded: 1030,mbar
